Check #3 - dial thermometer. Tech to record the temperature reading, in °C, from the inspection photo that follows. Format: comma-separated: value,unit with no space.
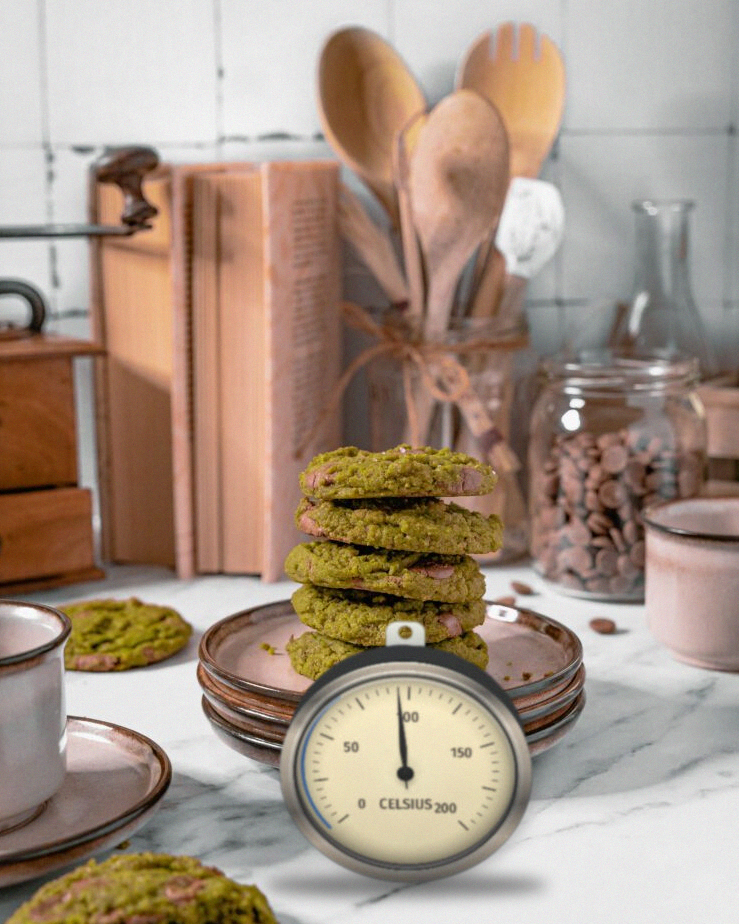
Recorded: 95,°C
